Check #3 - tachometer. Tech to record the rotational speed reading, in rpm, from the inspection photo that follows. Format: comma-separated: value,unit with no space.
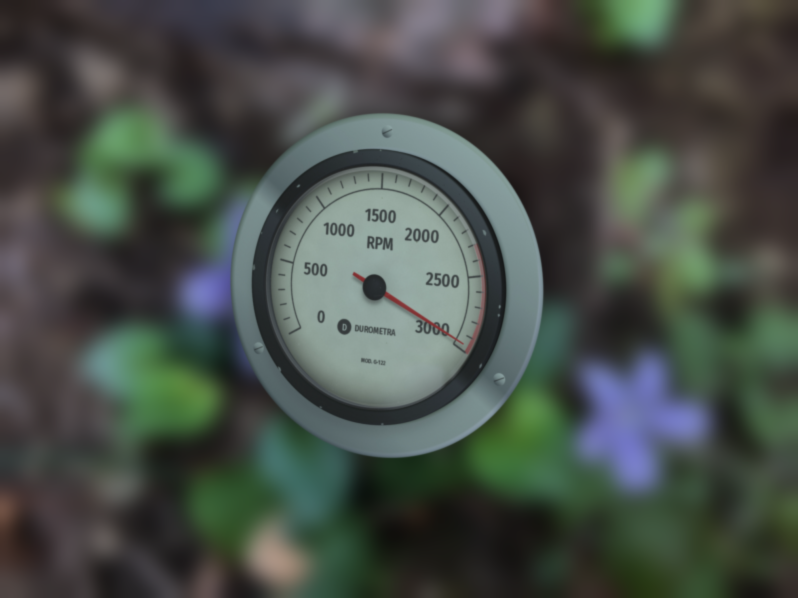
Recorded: 2950,rpm
